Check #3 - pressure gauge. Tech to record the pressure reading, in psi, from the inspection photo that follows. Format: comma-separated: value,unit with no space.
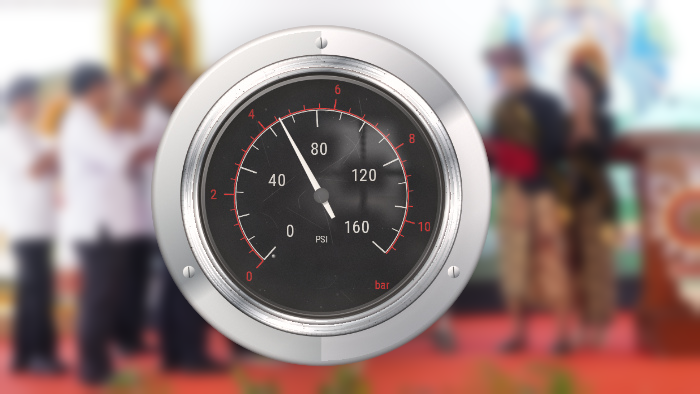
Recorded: 65,psi
